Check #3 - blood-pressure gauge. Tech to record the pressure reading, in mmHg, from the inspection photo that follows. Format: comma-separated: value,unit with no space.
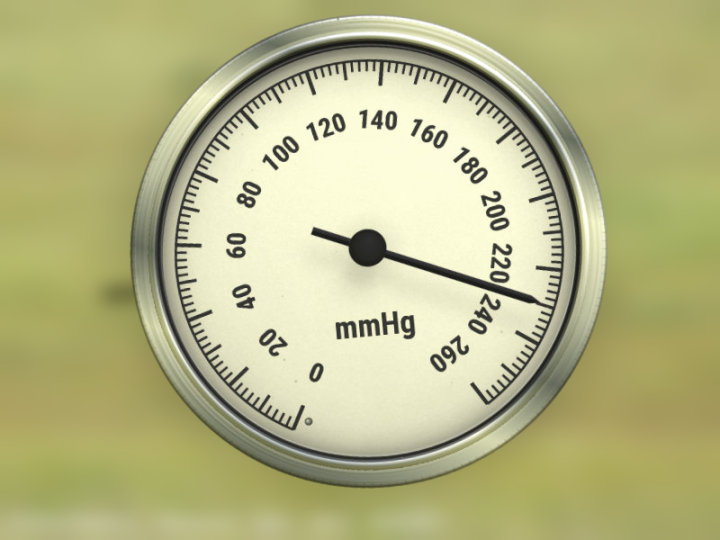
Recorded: 230,mmHg
